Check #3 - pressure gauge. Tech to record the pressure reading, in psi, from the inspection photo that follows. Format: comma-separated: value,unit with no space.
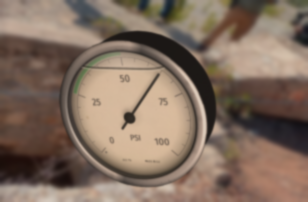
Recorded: 65,psi
